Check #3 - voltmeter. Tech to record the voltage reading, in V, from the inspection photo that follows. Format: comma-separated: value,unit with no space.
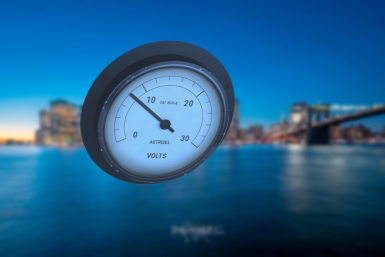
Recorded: 8,V
